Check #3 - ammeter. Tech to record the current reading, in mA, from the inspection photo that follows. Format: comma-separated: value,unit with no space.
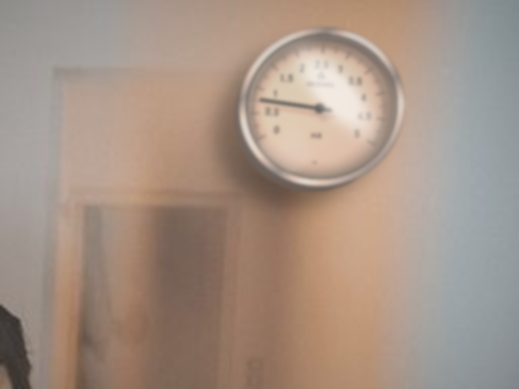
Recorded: 0.75,mA
